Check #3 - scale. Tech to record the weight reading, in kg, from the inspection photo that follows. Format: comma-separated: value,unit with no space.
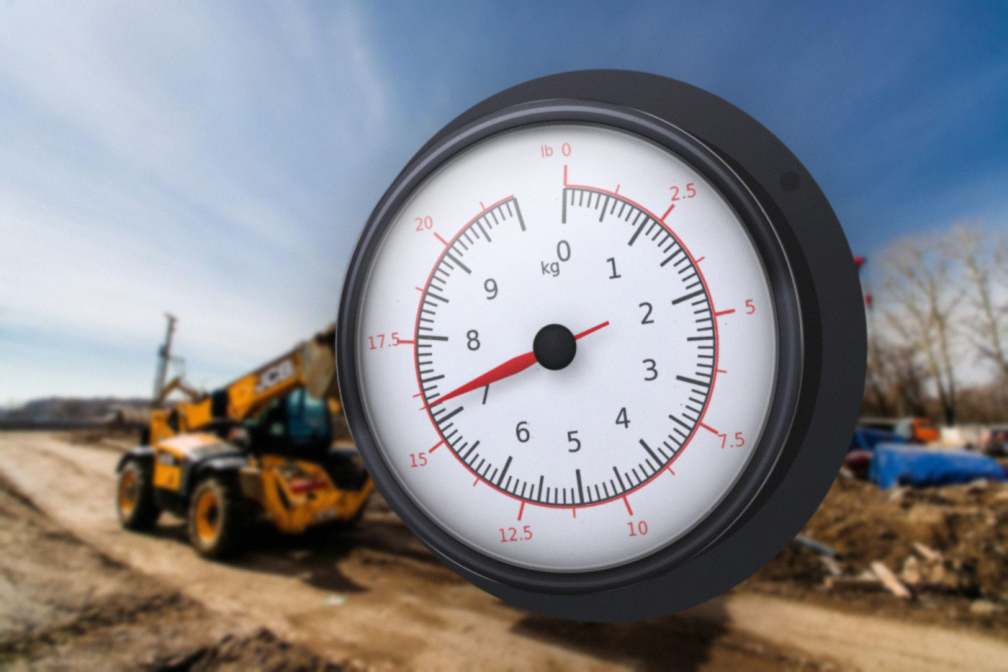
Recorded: 7.2,kg
